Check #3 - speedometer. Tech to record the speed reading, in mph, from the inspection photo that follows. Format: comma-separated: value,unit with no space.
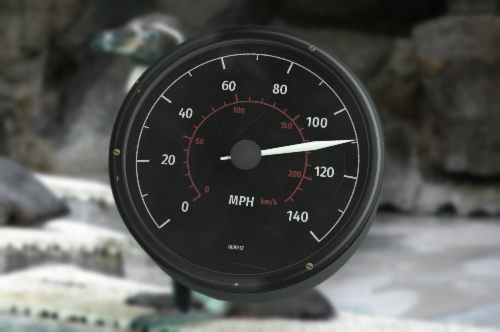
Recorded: 110,mph
